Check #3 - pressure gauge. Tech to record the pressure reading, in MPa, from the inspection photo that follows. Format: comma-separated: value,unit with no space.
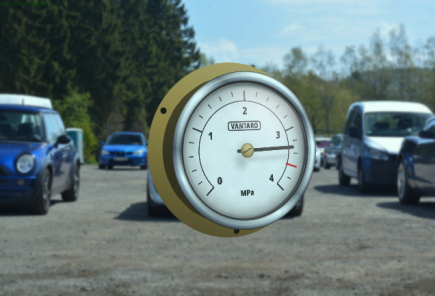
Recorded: 3.3,MPa
